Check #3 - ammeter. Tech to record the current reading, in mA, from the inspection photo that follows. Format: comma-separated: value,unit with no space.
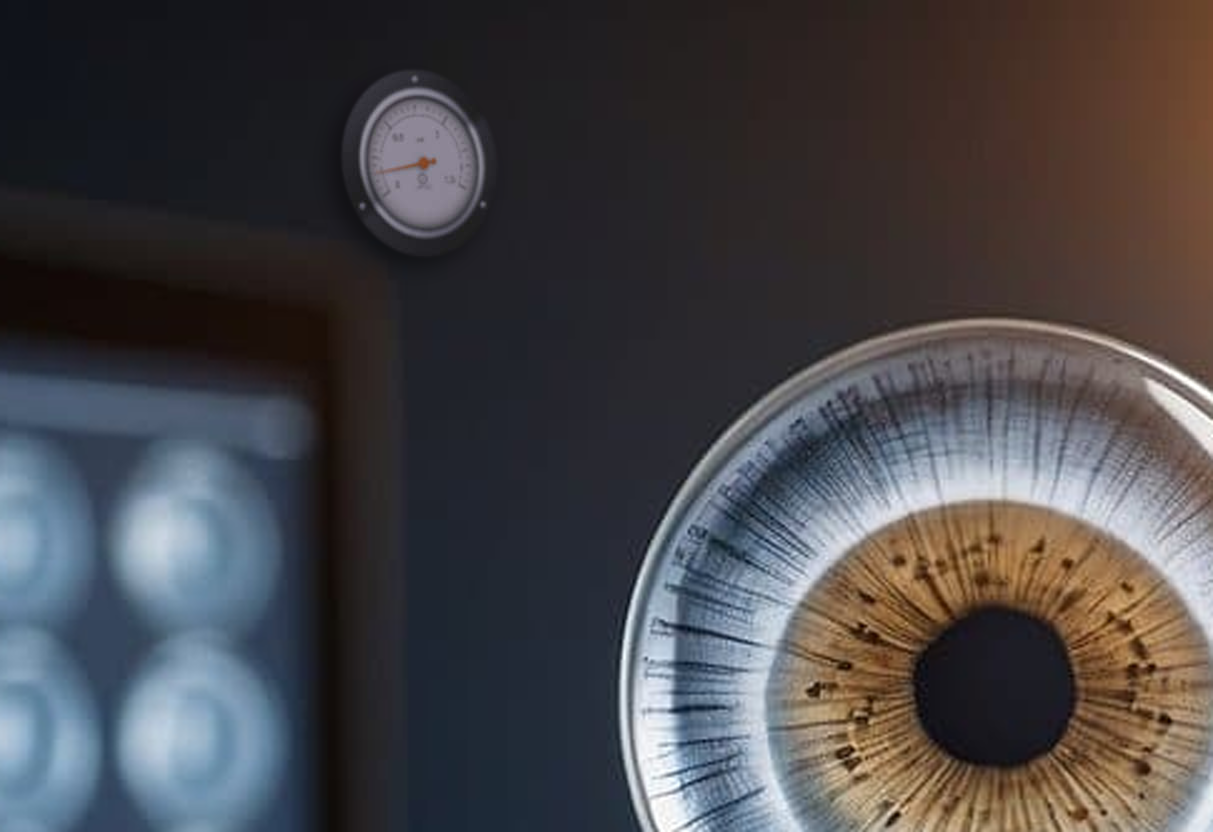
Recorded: 0.15,mA
